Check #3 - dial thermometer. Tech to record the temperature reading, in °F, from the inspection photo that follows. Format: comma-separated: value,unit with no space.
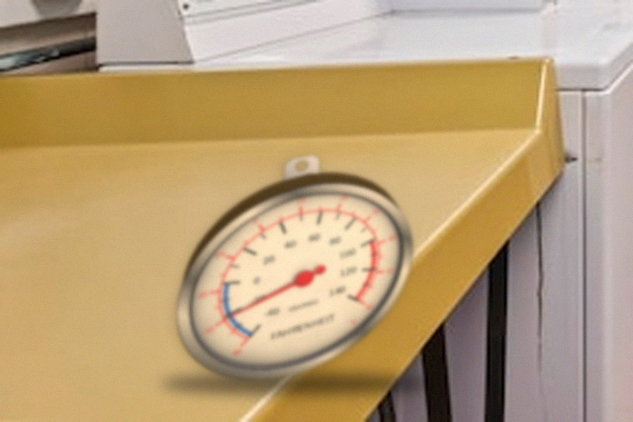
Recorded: -20,°F
